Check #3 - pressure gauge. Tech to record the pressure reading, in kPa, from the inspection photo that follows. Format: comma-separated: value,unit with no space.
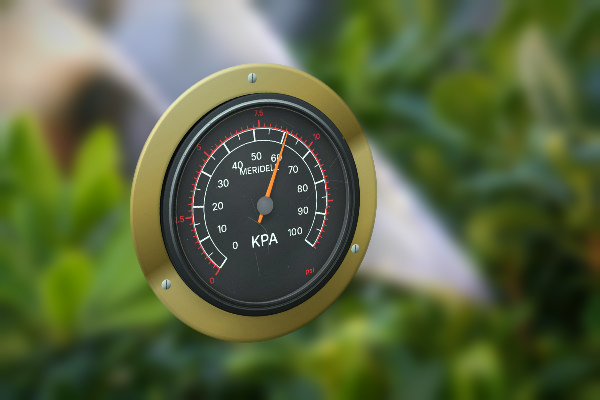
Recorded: 60,kPa
